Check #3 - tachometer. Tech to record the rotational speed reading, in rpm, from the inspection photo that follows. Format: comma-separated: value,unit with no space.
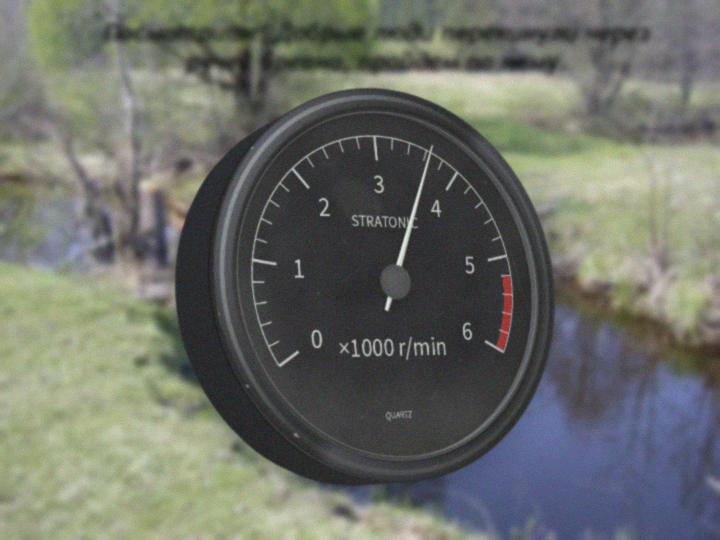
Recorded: 3600,rpm
